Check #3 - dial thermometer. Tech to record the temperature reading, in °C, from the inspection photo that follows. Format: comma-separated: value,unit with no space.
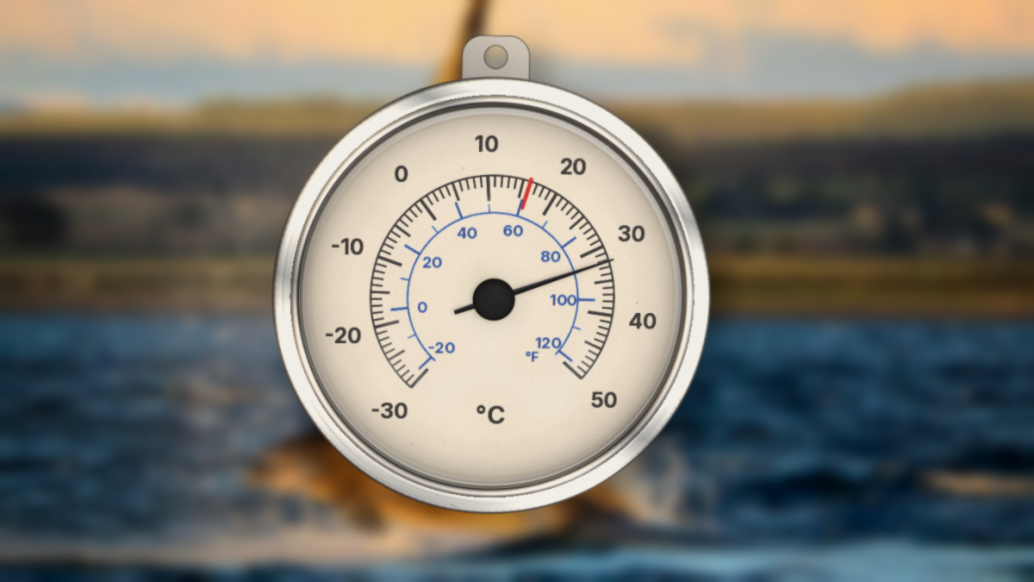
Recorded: 32,°C
